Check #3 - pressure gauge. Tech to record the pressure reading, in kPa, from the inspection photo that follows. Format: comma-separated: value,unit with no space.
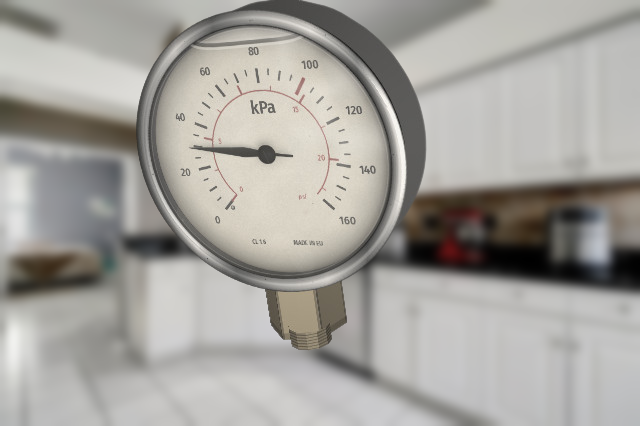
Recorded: 30,kPa
